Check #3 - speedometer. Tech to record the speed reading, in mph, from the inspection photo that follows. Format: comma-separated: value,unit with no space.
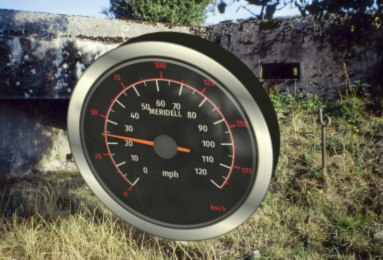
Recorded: 25,mph
